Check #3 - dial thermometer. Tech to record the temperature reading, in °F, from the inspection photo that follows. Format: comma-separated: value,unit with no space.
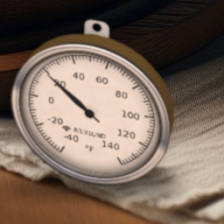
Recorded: 20,°F
